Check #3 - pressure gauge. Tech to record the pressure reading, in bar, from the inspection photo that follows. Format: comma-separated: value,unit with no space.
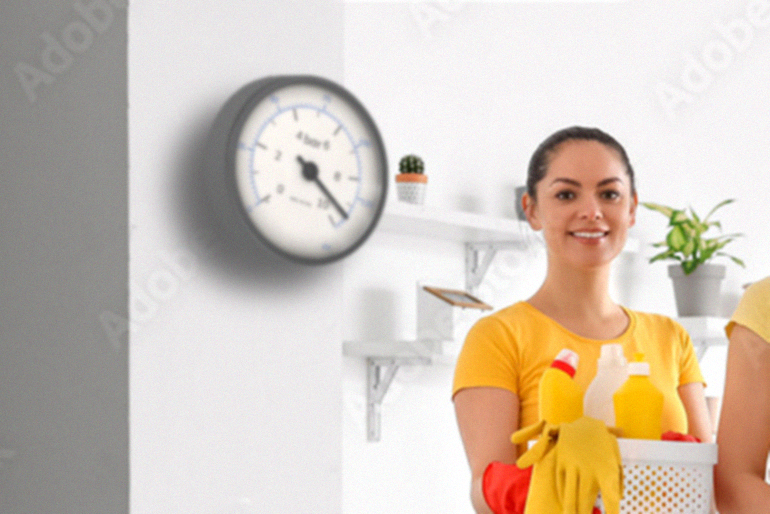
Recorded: 9.5,bar
